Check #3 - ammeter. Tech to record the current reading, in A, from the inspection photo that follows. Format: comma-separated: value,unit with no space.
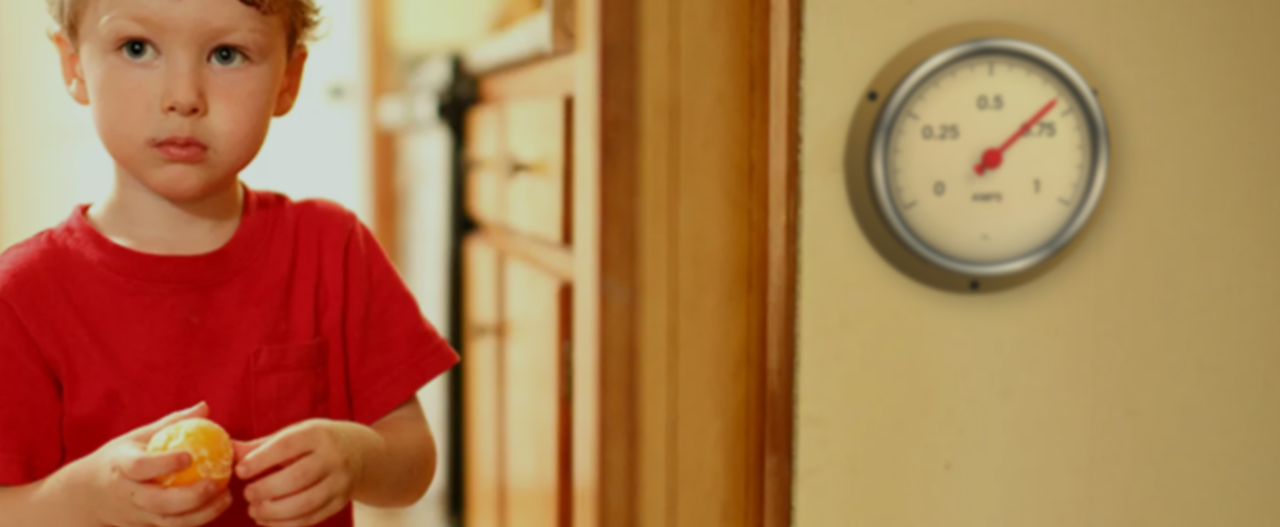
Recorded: 0.7,A
